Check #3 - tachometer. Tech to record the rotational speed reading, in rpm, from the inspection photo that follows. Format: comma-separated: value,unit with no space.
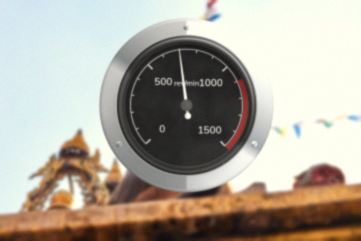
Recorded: 700,rpm
